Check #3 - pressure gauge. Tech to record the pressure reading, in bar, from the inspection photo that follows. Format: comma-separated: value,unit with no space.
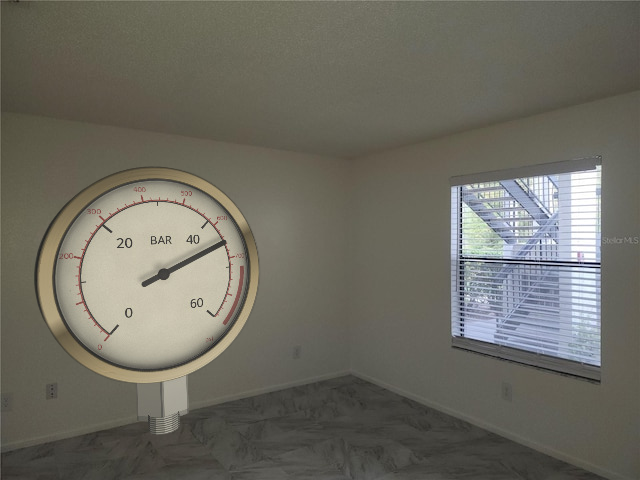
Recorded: 45,bar
